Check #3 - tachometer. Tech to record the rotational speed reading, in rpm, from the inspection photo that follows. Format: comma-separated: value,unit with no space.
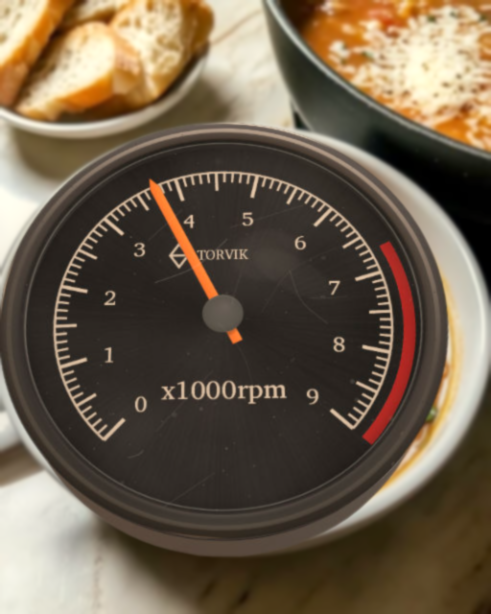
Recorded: 3700,rpm
